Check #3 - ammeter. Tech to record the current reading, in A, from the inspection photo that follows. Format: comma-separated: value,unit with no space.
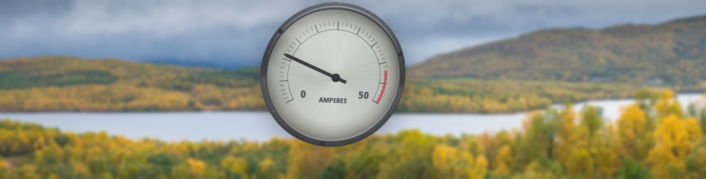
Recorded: 11,A
